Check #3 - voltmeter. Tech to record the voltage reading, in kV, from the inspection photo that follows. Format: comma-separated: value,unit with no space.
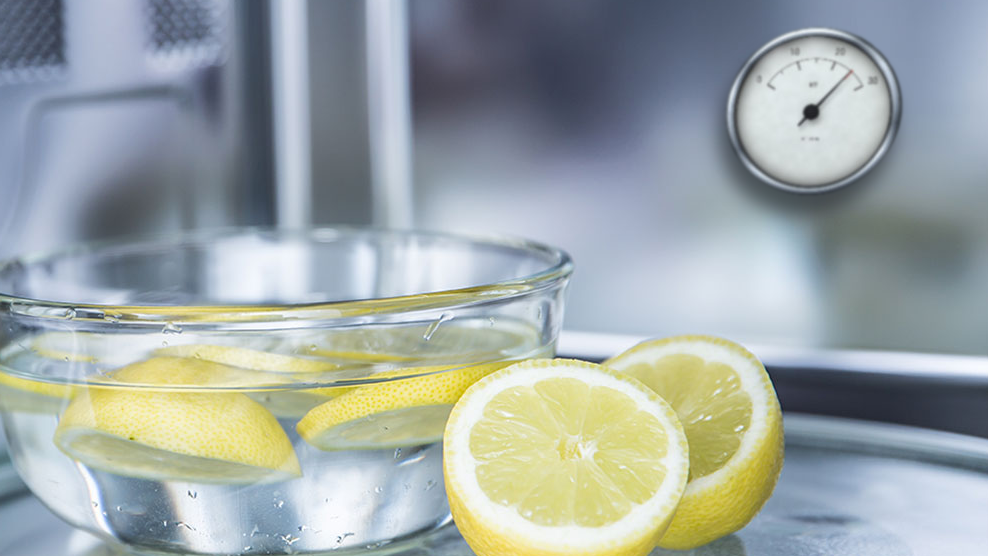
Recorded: 25,kV
